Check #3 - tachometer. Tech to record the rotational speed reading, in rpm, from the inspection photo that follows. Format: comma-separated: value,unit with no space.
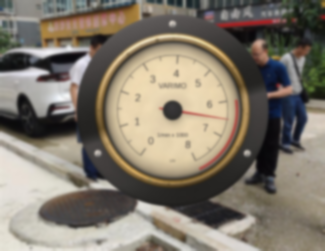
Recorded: 6500,rpm
